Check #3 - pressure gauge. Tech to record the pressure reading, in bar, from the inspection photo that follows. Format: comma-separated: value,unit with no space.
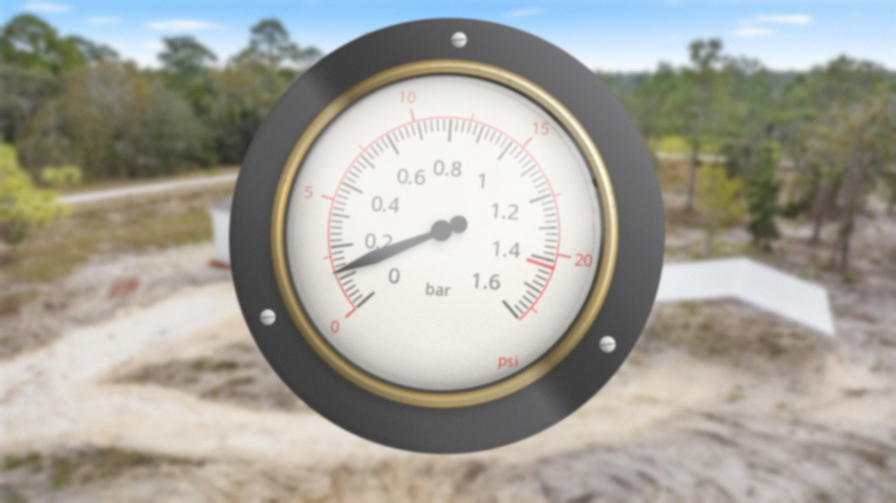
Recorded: 0.12,bar
